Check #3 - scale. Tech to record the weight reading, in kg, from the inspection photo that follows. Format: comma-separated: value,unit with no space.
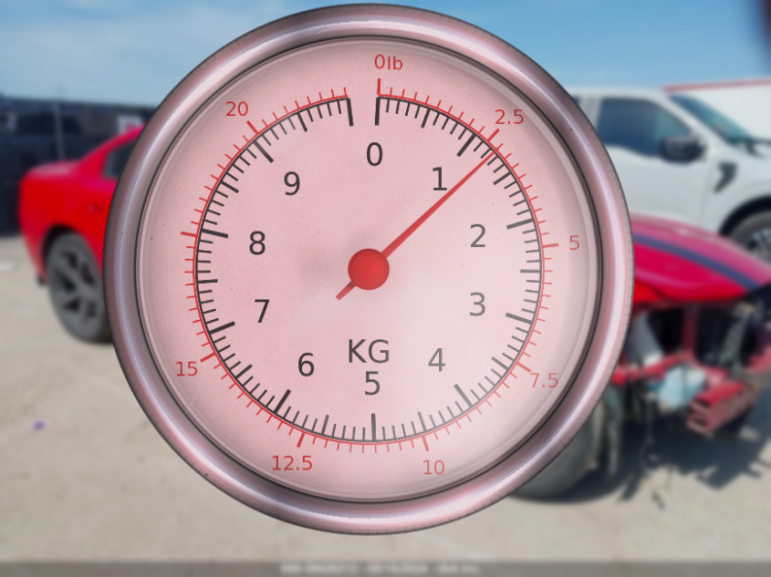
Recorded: 1.25,kg
